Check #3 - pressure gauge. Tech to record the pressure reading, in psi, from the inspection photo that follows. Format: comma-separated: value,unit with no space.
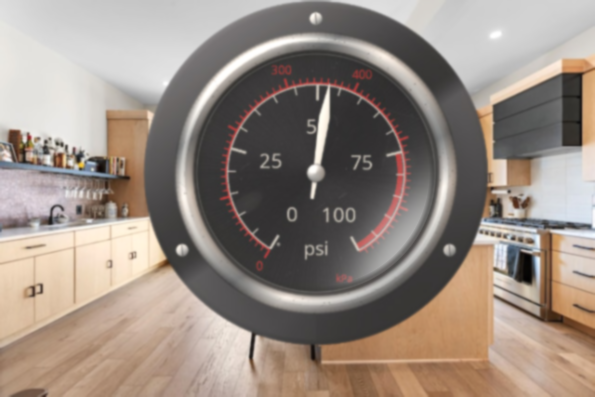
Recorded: 52.5,psi
